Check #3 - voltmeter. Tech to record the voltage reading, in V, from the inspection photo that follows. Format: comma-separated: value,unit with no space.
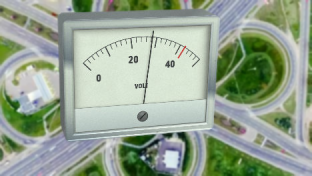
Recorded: 28,V
